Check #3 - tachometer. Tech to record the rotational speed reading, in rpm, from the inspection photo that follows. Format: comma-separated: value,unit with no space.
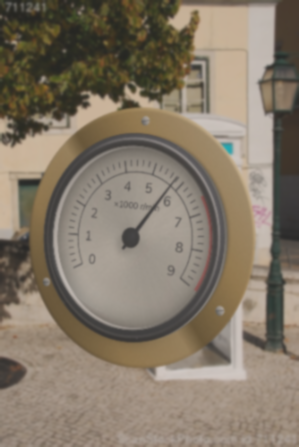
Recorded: 5800,rpm
